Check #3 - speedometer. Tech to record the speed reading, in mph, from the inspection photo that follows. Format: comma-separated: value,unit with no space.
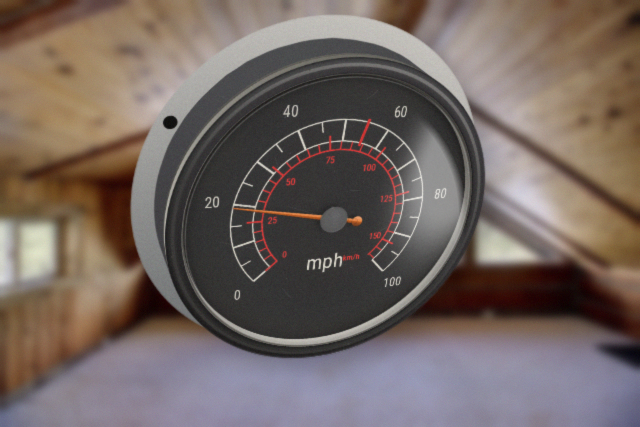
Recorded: 20,mph
